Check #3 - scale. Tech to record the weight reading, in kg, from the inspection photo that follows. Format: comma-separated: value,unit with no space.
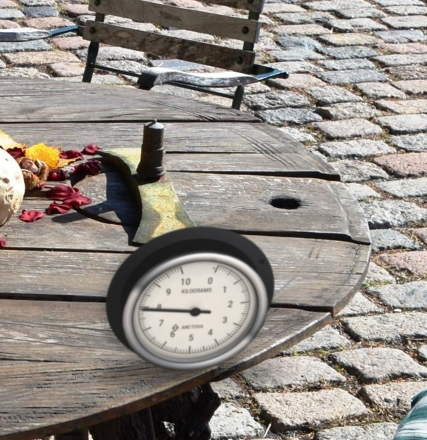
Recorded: 8,kg
